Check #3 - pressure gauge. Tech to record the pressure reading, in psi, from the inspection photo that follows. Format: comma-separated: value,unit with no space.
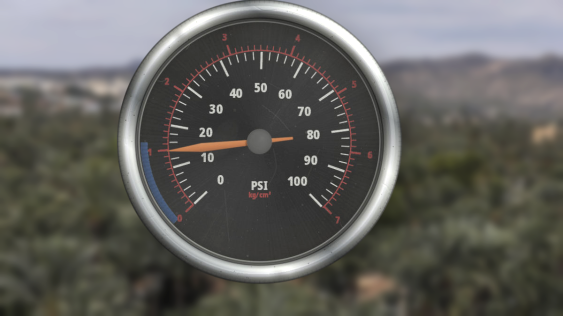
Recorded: 14,psi
